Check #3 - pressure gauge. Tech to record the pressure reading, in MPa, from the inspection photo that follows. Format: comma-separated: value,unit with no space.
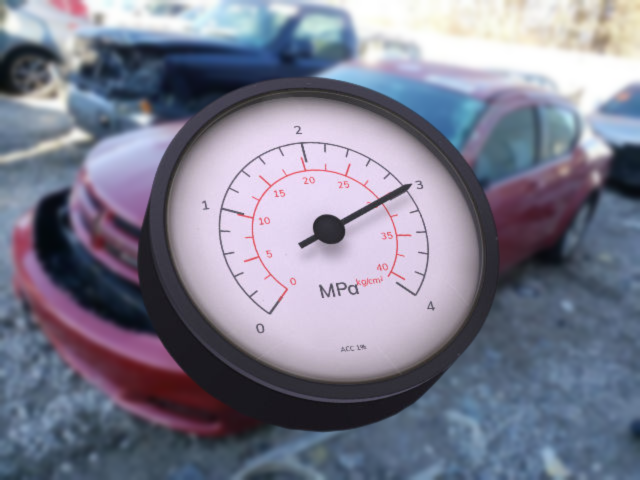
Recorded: 3,MPa
